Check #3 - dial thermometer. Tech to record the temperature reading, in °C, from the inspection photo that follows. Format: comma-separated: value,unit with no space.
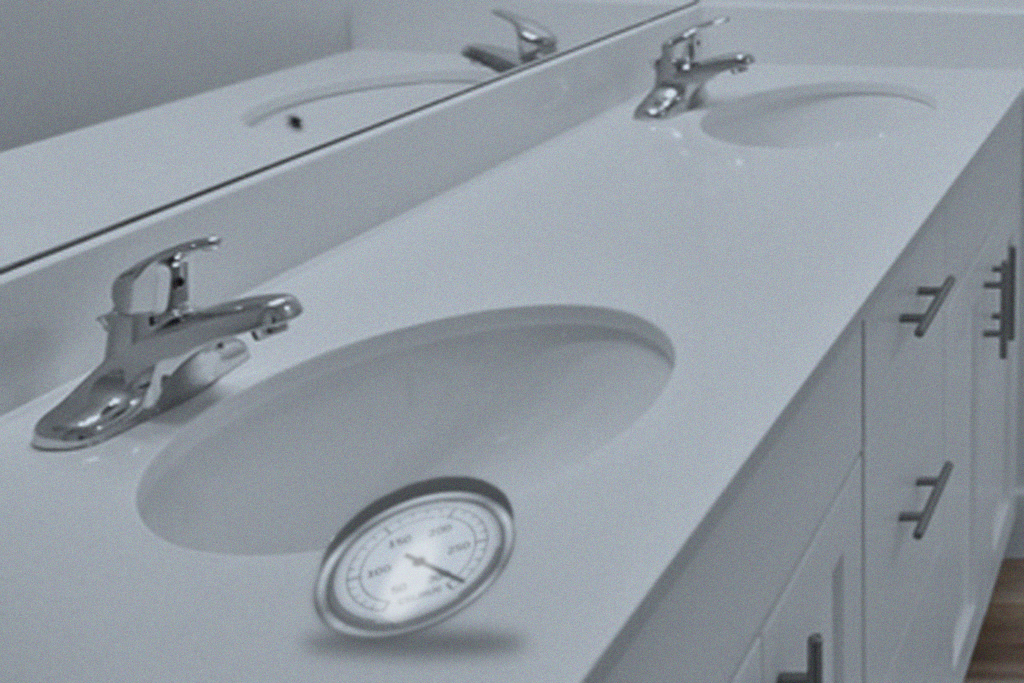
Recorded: 290,°C
